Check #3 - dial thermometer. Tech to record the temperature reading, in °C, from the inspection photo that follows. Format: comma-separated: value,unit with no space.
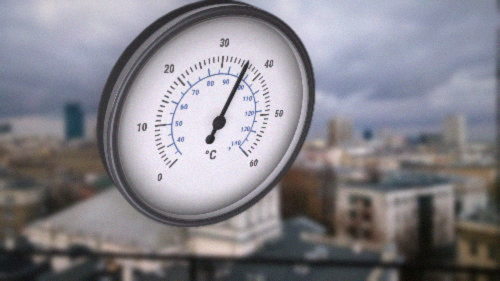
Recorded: 35,°C
